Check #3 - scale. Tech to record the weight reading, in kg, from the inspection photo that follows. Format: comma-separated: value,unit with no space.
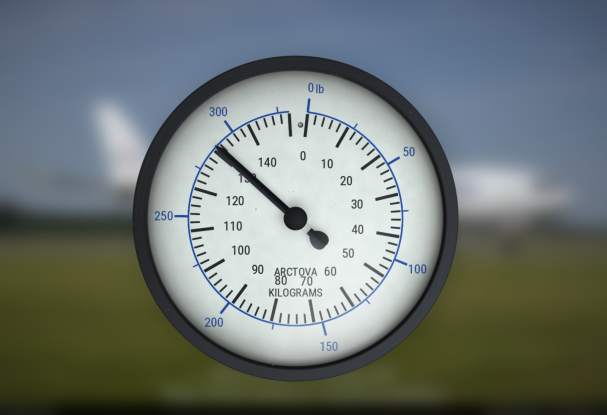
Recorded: 131,kg
